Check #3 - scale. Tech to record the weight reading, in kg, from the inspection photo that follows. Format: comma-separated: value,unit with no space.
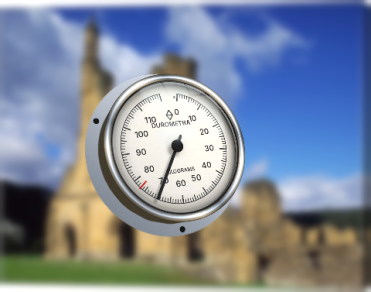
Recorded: 70,kg
